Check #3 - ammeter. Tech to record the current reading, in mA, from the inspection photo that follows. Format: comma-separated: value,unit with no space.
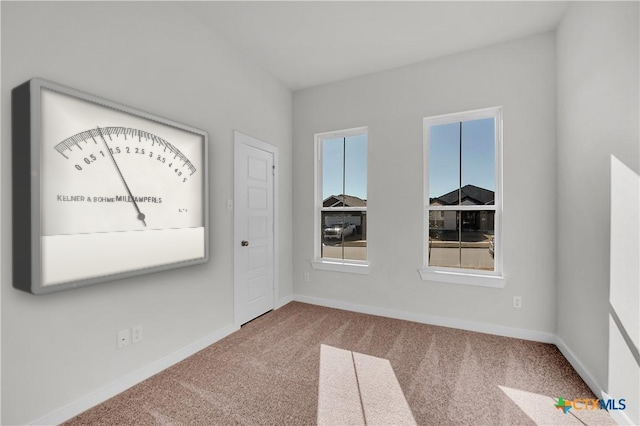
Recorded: 1.25,mA
